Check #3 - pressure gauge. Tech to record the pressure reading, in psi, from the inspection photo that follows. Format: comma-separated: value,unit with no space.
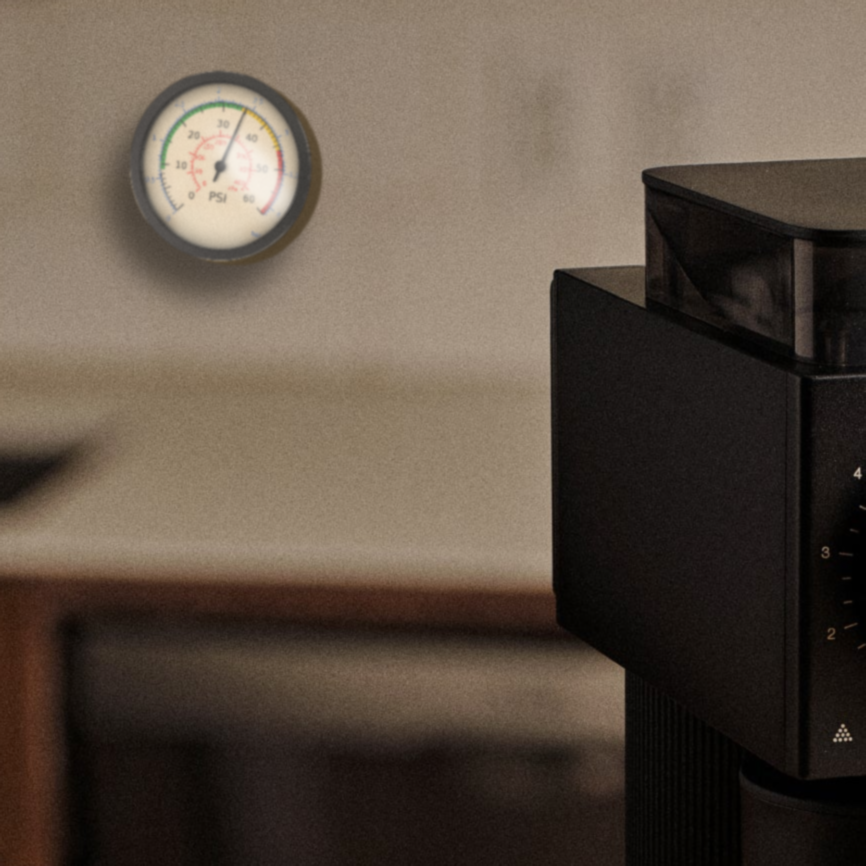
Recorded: 35,psi
